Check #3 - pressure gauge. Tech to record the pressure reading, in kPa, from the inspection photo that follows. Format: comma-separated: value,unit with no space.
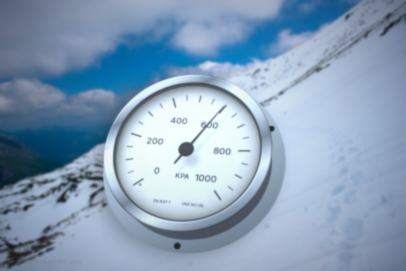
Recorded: 600,kPa
